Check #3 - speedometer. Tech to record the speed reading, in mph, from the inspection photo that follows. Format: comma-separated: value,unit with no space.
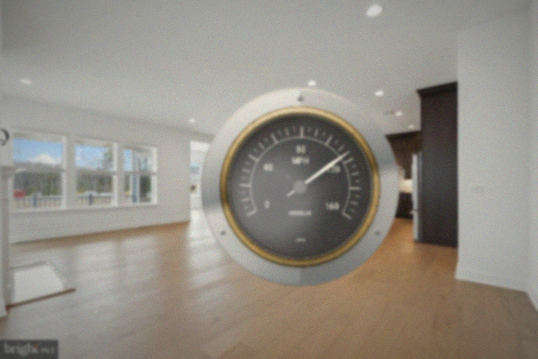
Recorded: 115,mph
